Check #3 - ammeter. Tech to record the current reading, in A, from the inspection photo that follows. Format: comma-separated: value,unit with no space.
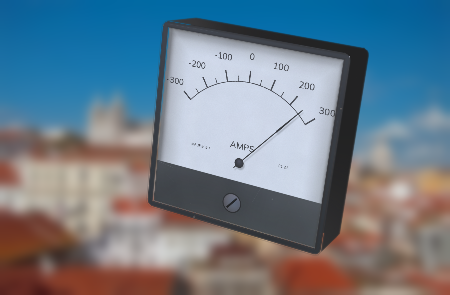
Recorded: 250,A
